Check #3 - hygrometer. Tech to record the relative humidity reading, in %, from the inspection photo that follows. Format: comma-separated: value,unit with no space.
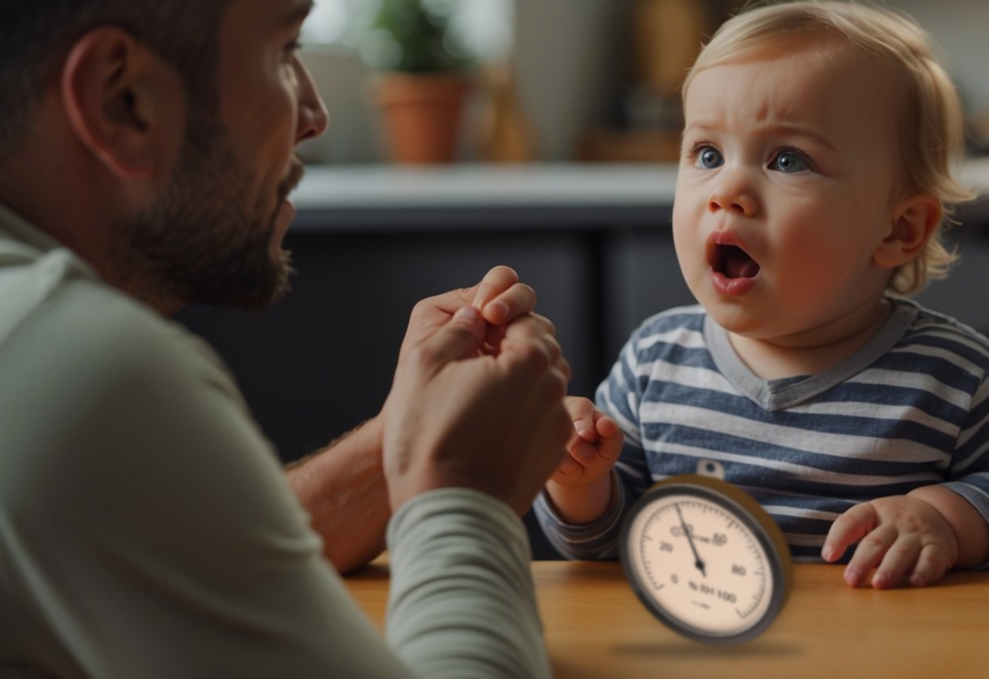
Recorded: 40,%
